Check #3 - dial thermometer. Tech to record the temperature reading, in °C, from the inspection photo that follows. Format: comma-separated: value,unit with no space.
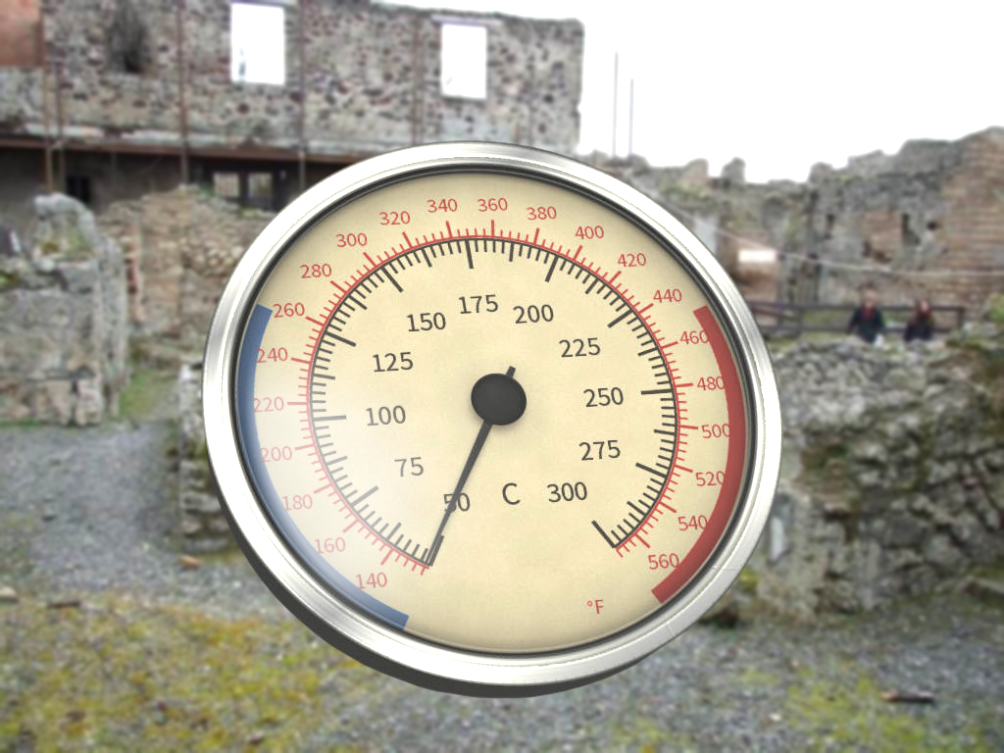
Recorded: 51.25,°C
